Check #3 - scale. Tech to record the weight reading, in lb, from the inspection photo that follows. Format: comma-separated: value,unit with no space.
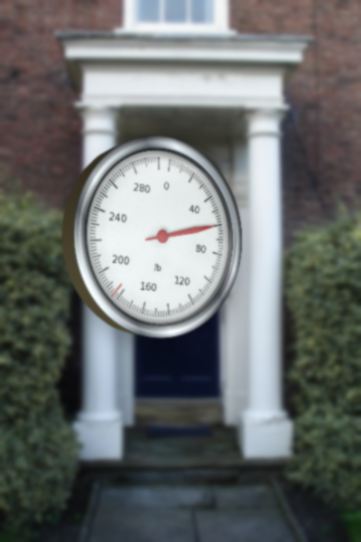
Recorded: 60,lb
